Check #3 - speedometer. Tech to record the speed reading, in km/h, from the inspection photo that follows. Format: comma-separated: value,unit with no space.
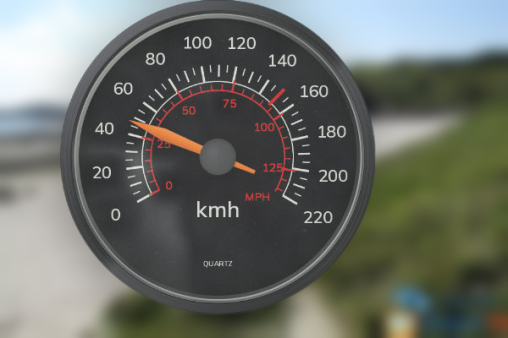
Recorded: 47.5,km/h
